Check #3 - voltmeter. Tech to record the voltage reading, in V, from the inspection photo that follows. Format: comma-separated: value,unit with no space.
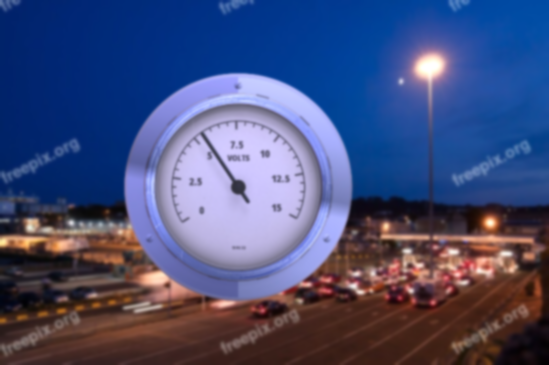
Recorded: 5.5,V
